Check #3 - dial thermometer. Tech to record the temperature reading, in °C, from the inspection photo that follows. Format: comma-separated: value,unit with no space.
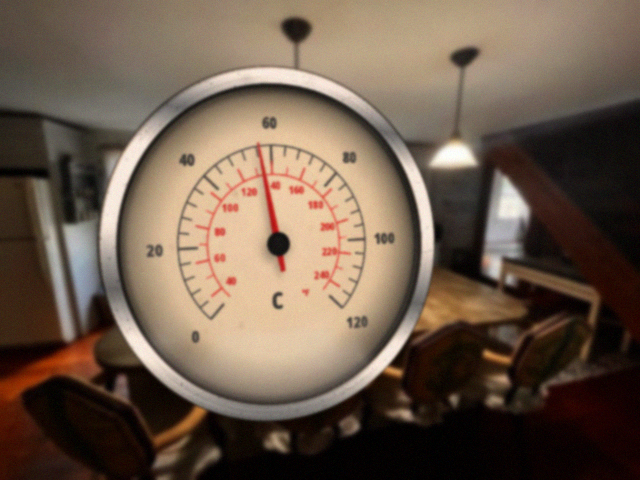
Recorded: 56,°C
